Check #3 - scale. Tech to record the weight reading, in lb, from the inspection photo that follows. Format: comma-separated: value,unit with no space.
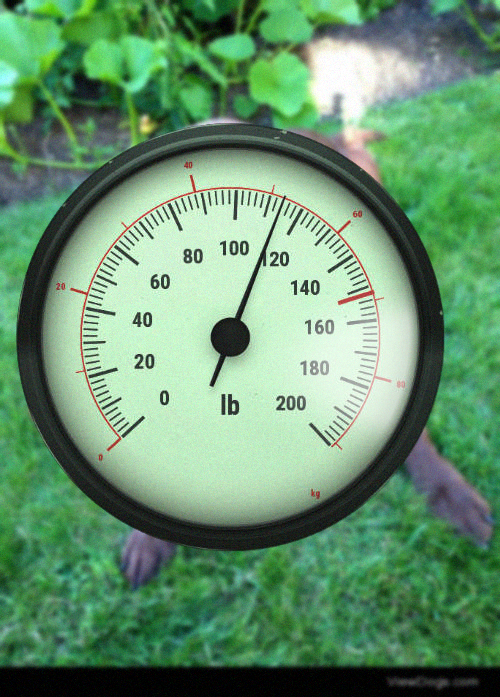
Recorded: 114,lb
